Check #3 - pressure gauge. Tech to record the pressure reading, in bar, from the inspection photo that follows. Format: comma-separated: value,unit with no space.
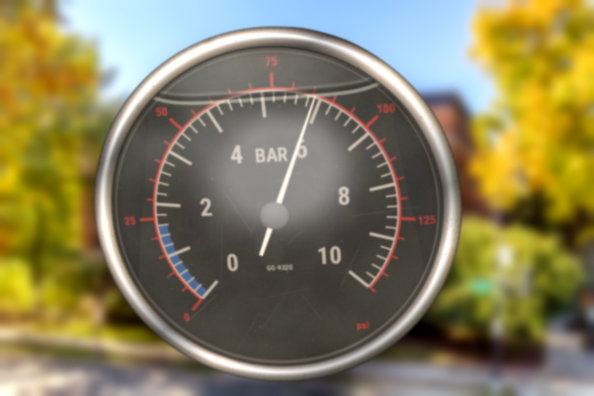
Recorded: 5.9,bar
